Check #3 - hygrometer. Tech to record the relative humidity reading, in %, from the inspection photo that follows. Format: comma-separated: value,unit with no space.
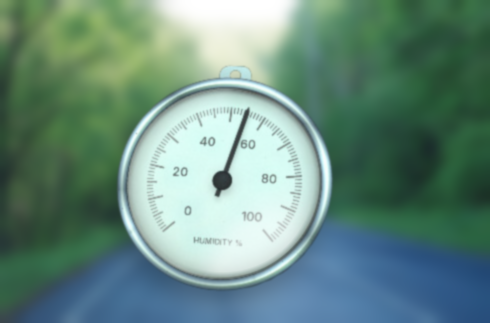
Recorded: 55,%
